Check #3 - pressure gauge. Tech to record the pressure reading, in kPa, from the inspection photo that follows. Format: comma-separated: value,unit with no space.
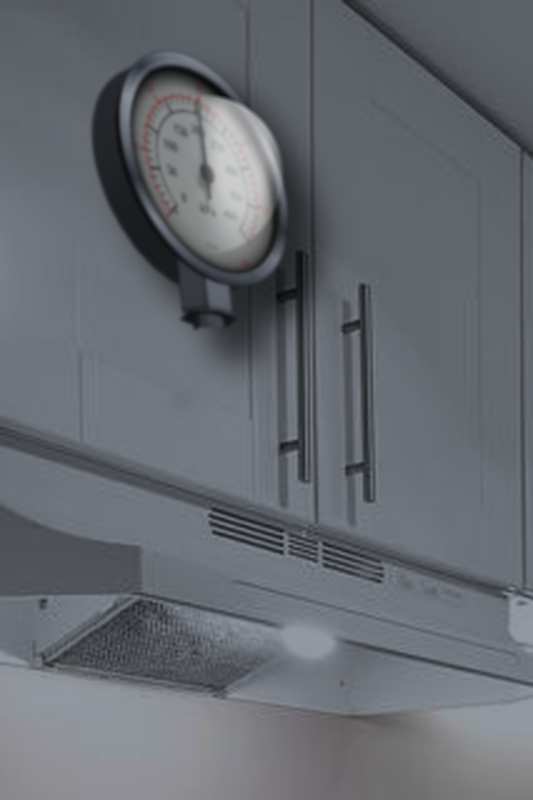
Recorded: 200,kPa
